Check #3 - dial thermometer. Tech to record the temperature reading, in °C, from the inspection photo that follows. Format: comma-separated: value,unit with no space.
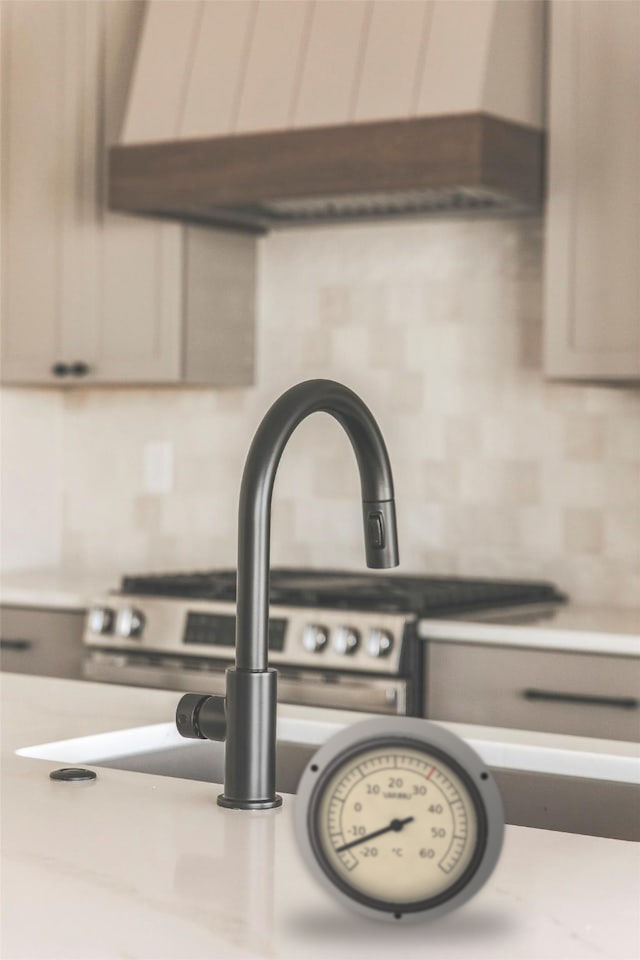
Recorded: -14,°C
